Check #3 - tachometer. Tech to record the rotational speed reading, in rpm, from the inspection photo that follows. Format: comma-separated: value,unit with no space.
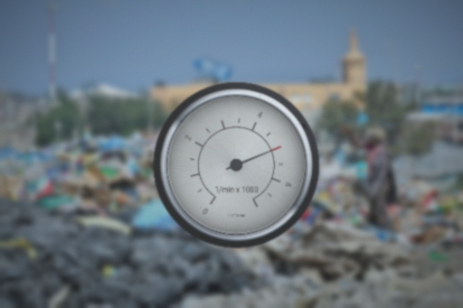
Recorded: 5000,rpm
